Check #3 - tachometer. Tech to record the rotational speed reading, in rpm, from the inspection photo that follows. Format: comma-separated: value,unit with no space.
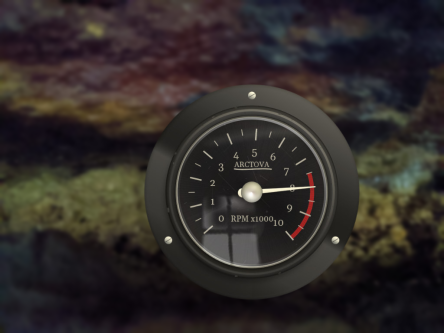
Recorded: 8000,rpm
